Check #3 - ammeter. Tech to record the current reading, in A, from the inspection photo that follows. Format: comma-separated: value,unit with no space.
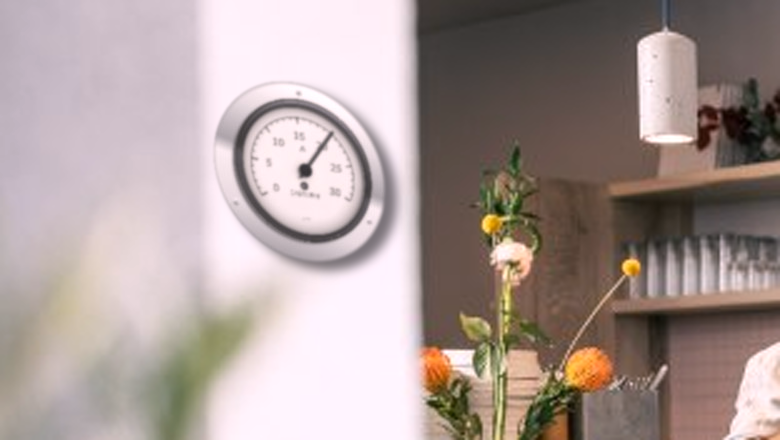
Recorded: 20,A
